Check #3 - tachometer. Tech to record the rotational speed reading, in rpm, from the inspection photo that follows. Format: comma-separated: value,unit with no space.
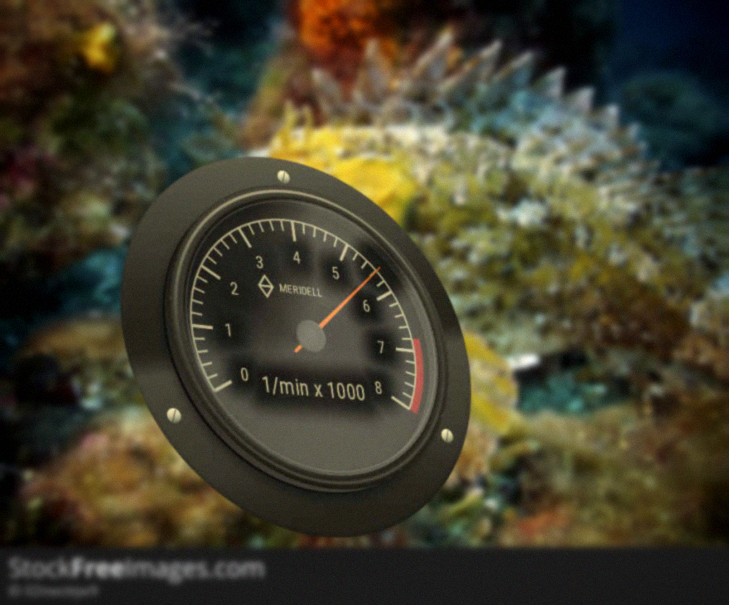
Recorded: 5600,rpm
